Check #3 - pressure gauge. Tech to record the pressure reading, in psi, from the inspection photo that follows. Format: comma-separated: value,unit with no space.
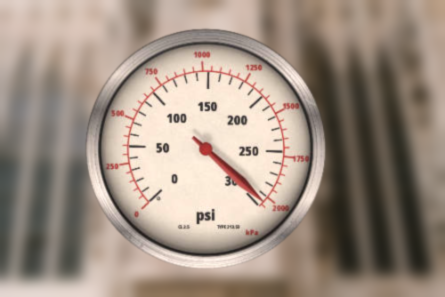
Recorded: 295,psi
